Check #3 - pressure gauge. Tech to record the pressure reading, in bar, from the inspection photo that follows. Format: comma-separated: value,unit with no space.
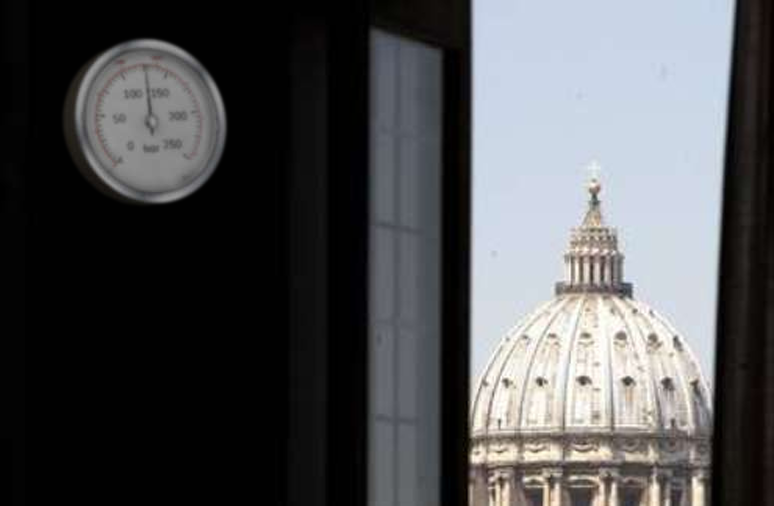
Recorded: 125,bar
